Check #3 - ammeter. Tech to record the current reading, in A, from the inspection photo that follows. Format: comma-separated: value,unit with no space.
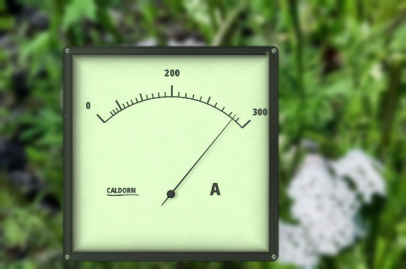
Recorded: 285,A
